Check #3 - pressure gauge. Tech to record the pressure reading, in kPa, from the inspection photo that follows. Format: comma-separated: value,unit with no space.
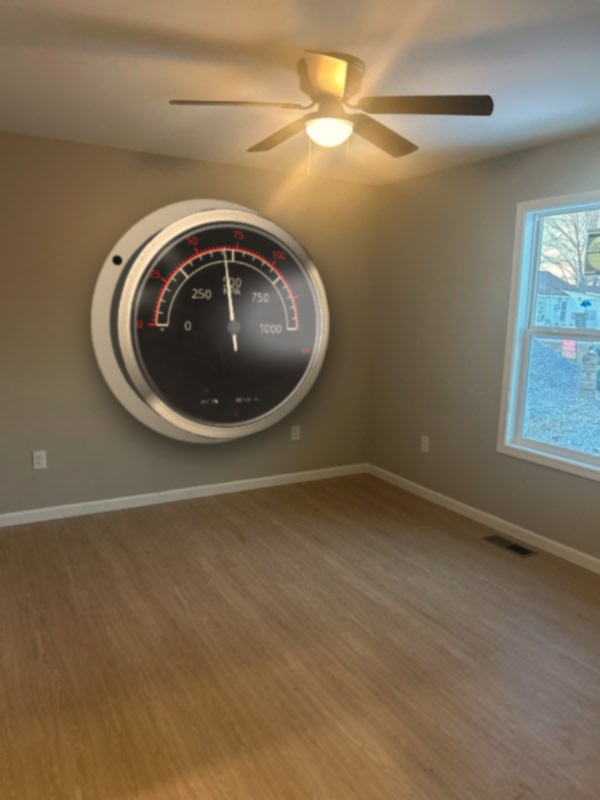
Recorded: 450,kPa
